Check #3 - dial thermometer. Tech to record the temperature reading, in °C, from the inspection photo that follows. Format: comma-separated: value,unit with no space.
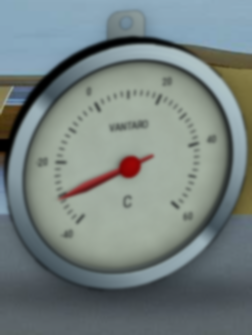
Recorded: -30,°C
